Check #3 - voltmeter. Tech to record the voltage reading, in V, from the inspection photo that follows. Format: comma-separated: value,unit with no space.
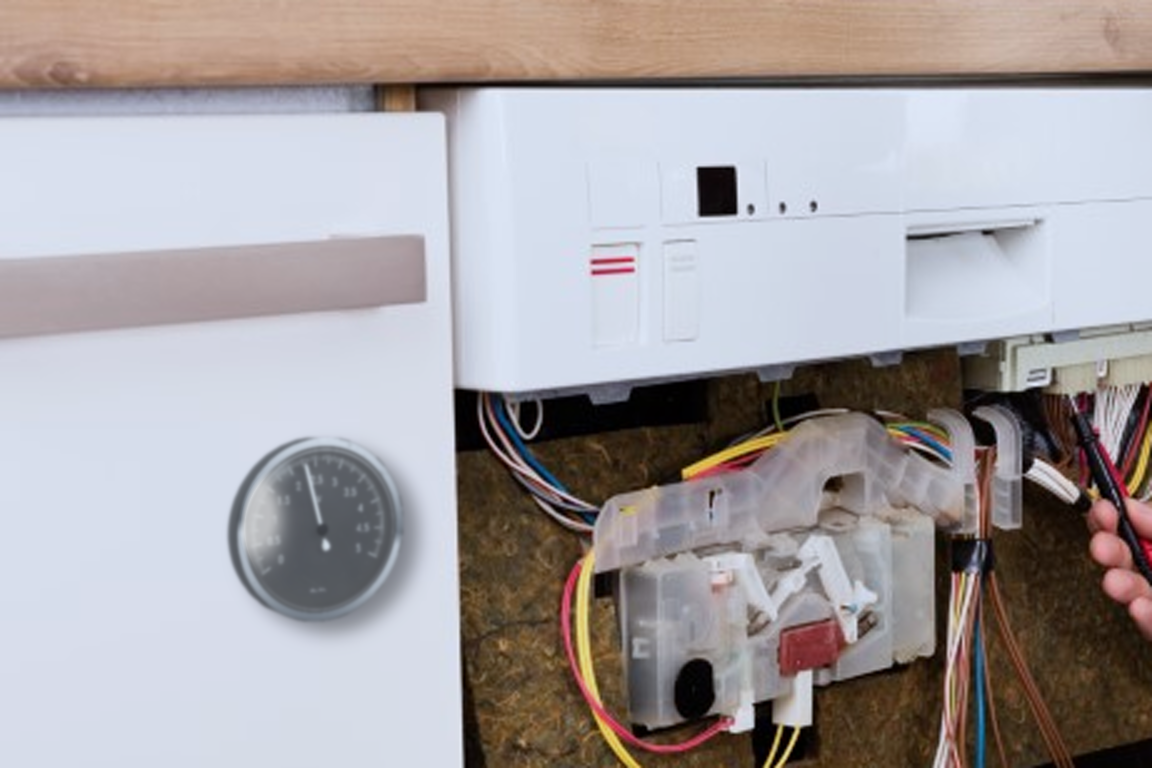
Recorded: 2.25,V
